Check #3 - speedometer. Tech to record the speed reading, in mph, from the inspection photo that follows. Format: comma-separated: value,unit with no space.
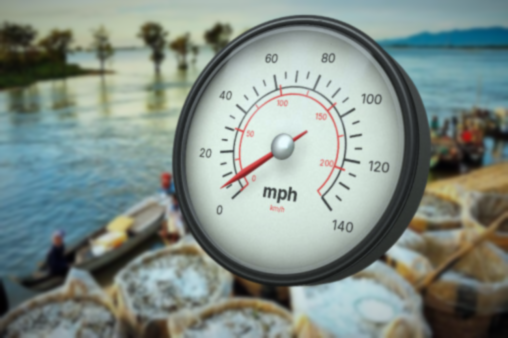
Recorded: 5,mph
